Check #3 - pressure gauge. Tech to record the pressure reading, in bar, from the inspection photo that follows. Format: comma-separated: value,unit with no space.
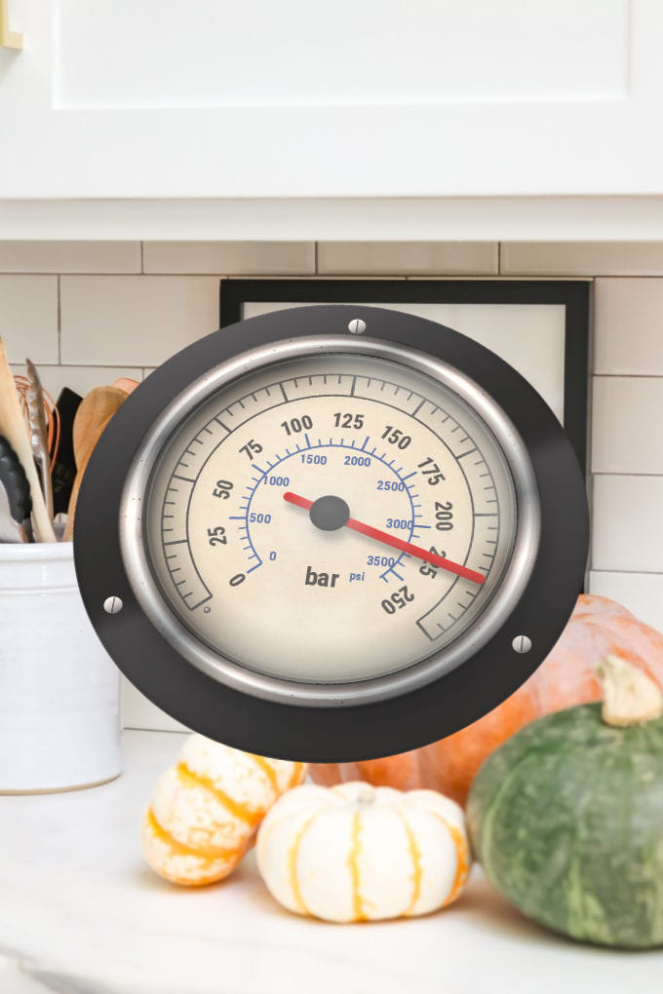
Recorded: 225,bar
